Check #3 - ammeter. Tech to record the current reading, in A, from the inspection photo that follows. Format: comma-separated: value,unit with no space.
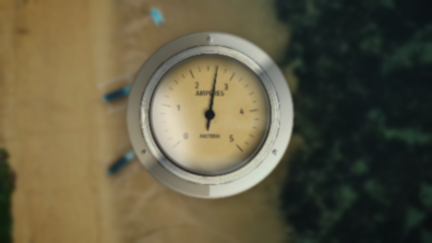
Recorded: 2.6,A
